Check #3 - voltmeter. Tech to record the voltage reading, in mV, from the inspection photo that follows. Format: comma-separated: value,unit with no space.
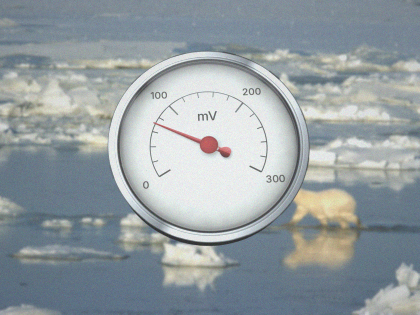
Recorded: 70,mV
